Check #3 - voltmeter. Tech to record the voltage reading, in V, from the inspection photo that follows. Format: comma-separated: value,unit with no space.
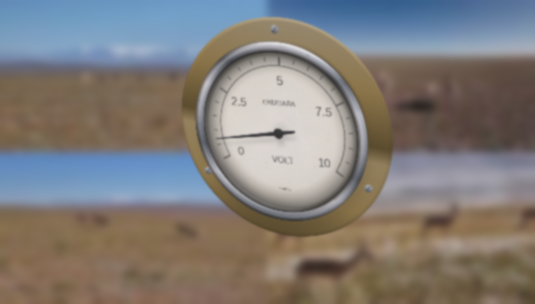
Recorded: 0.75,V
